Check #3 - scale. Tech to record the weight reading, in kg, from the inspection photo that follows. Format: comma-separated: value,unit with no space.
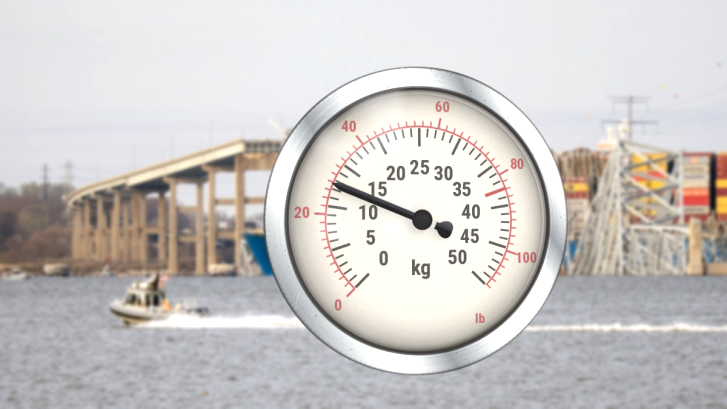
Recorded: 12.5,kg
